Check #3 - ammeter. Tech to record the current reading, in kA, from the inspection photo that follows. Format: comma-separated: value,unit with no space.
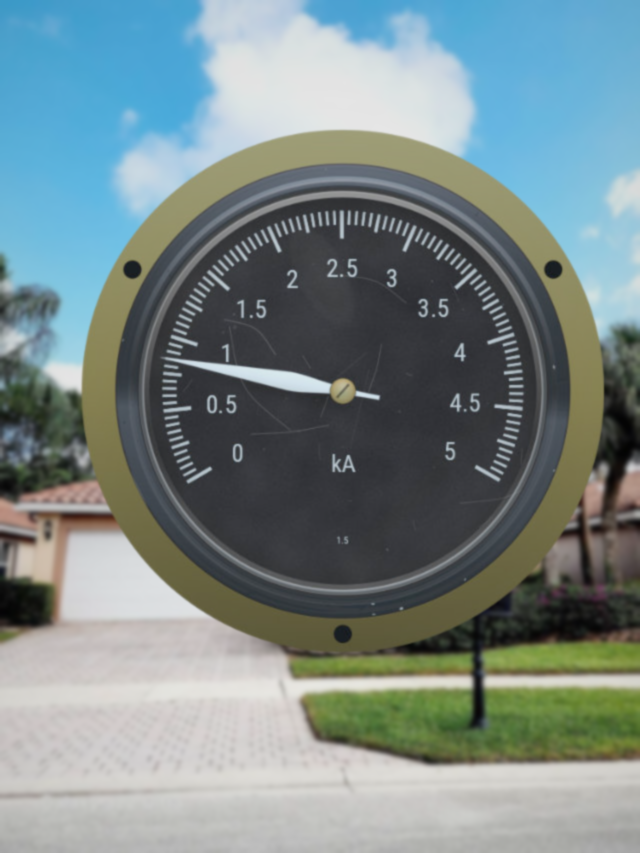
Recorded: 0.85,kA
